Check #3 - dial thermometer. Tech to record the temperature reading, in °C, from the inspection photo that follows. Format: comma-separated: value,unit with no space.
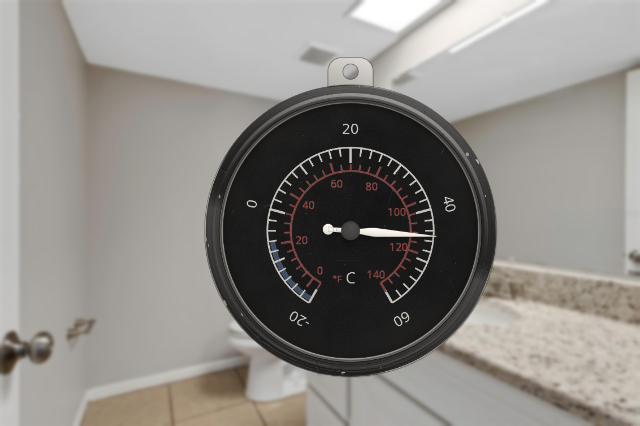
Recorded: 45,°C
